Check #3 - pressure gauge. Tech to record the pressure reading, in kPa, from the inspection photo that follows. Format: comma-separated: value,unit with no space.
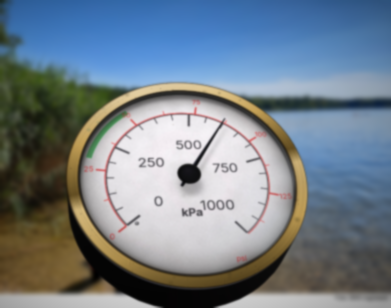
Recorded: 600,kPa
